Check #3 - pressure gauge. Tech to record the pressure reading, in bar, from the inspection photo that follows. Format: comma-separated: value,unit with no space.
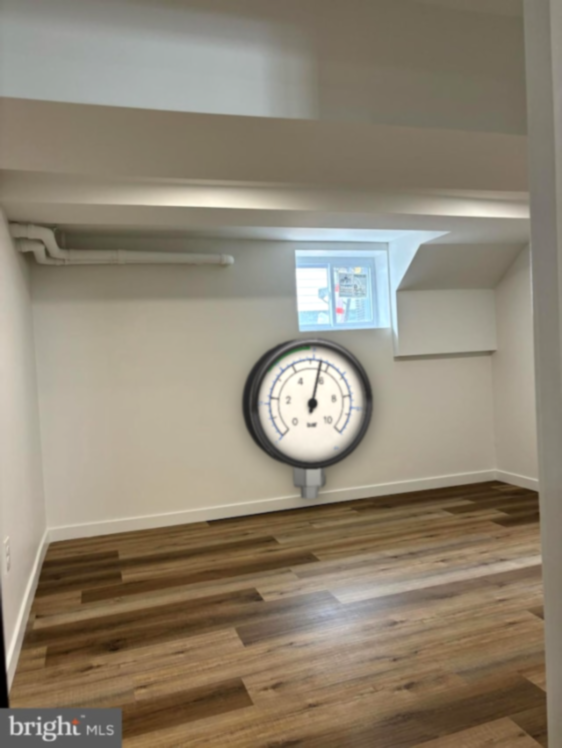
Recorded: 5.5,bar
